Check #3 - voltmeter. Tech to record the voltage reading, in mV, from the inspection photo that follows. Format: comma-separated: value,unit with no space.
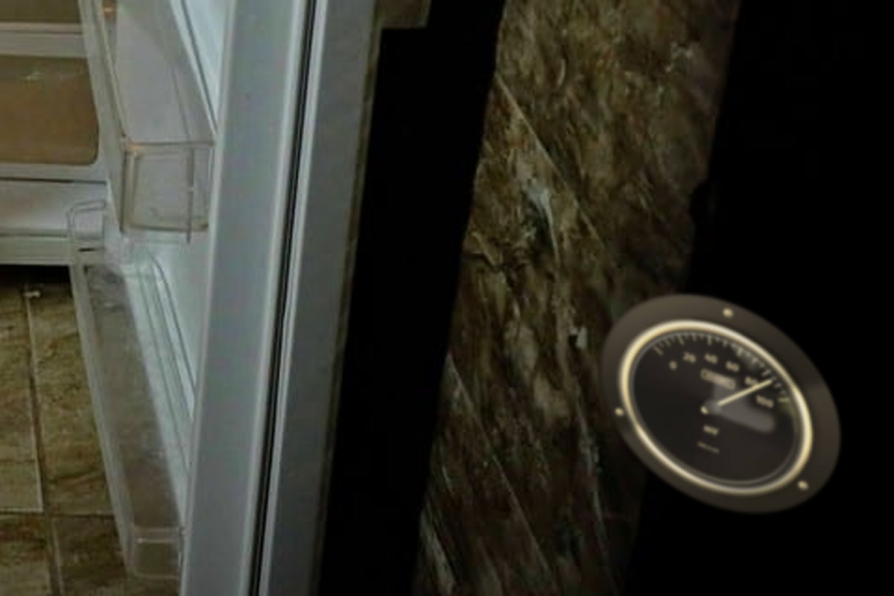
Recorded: 85,mV
